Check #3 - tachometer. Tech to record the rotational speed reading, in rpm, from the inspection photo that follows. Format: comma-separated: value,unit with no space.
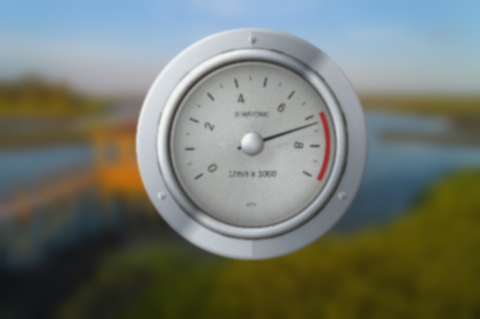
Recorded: 7250,rpm
